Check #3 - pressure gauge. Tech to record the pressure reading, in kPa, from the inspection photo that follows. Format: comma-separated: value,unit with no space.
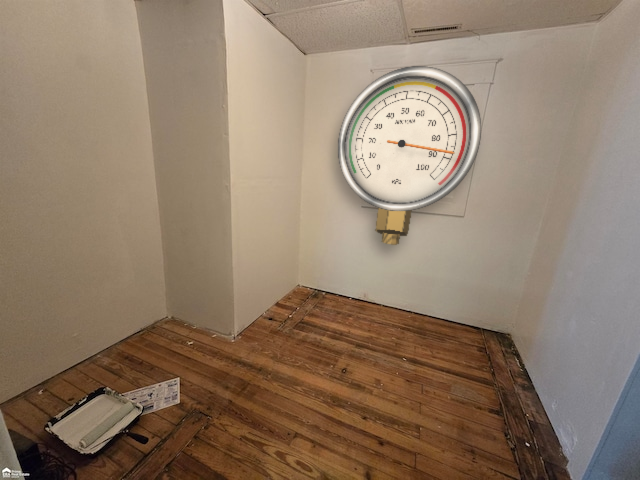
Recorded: 87.5,kPa
